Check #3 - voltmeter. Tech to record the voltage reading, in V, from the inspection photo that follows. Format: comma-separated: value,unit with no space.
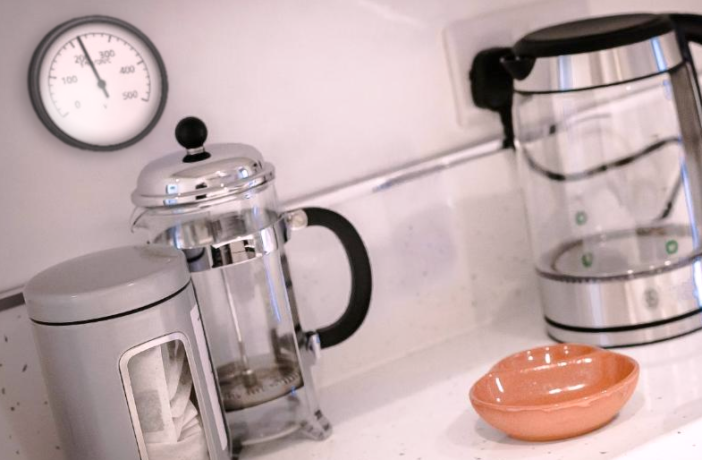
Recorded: 220,V
